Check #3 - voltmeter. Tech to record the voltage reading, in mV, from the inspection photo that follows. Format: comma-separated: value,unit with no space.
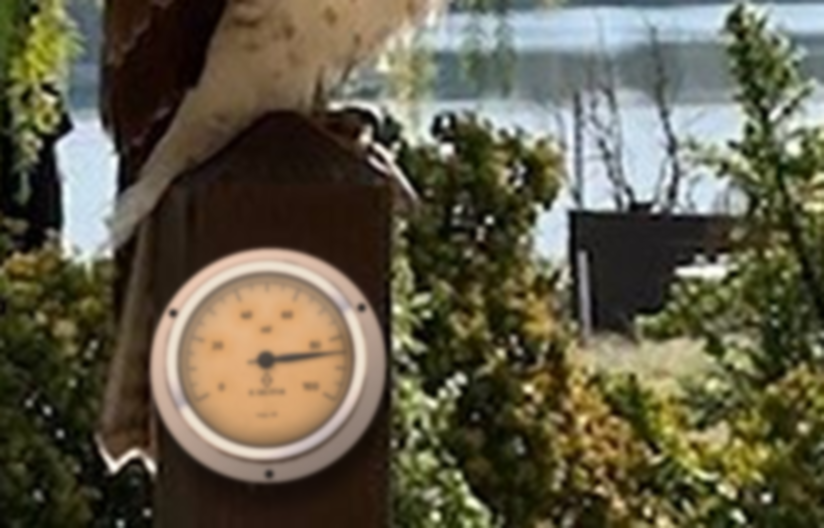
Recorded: 85,mV
